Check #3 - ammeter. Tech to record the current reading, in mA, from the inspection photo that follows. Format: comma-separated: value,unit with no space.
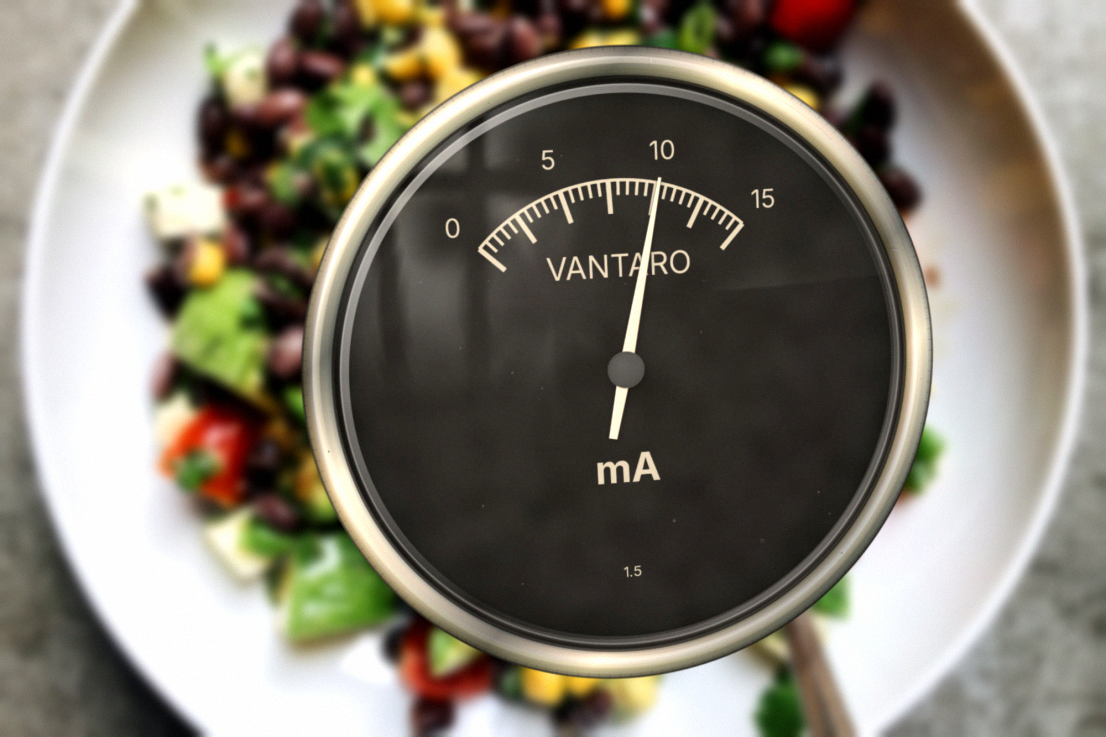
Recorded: 10,mA
